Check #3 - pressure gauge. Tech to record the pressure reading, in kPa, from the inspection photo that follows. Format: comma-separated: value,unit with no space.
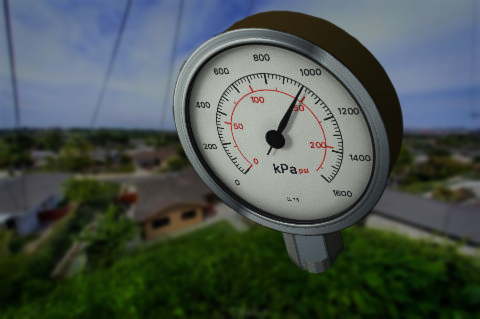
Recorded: 1000,kPa
